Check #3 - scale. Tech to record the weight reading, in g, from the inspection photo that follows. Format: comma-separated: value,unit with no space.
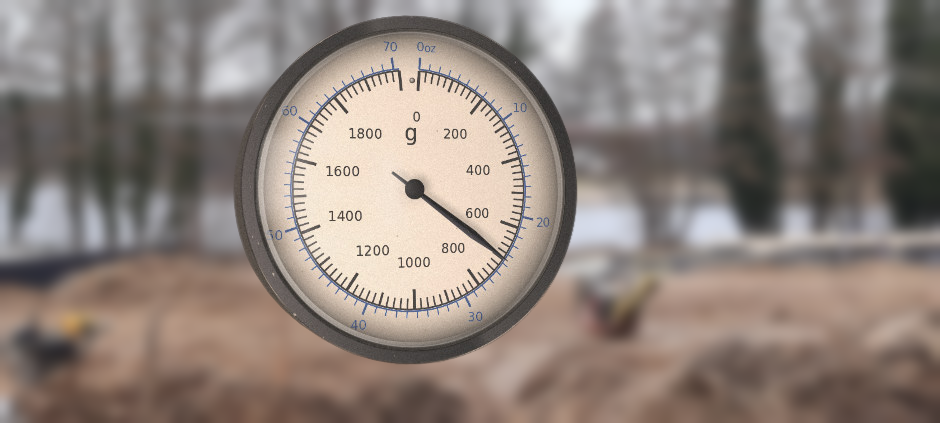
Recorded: 700,g
